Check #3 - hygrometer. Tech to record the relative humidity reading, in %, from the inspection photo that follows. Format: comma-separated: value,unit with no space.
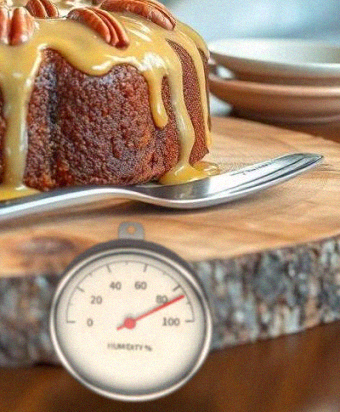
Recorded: 85,%
